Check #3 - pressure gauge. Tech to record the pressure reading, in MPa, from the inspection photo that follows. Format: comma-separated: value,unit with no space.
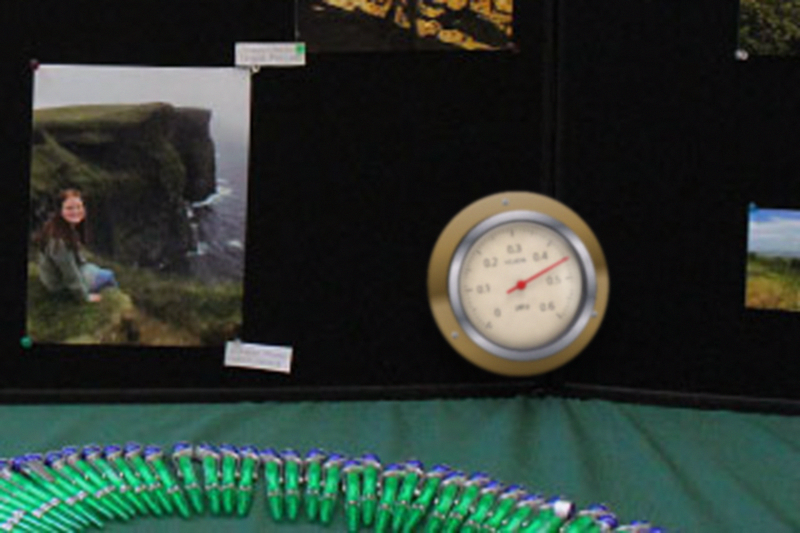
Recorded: 0.45,MPa
